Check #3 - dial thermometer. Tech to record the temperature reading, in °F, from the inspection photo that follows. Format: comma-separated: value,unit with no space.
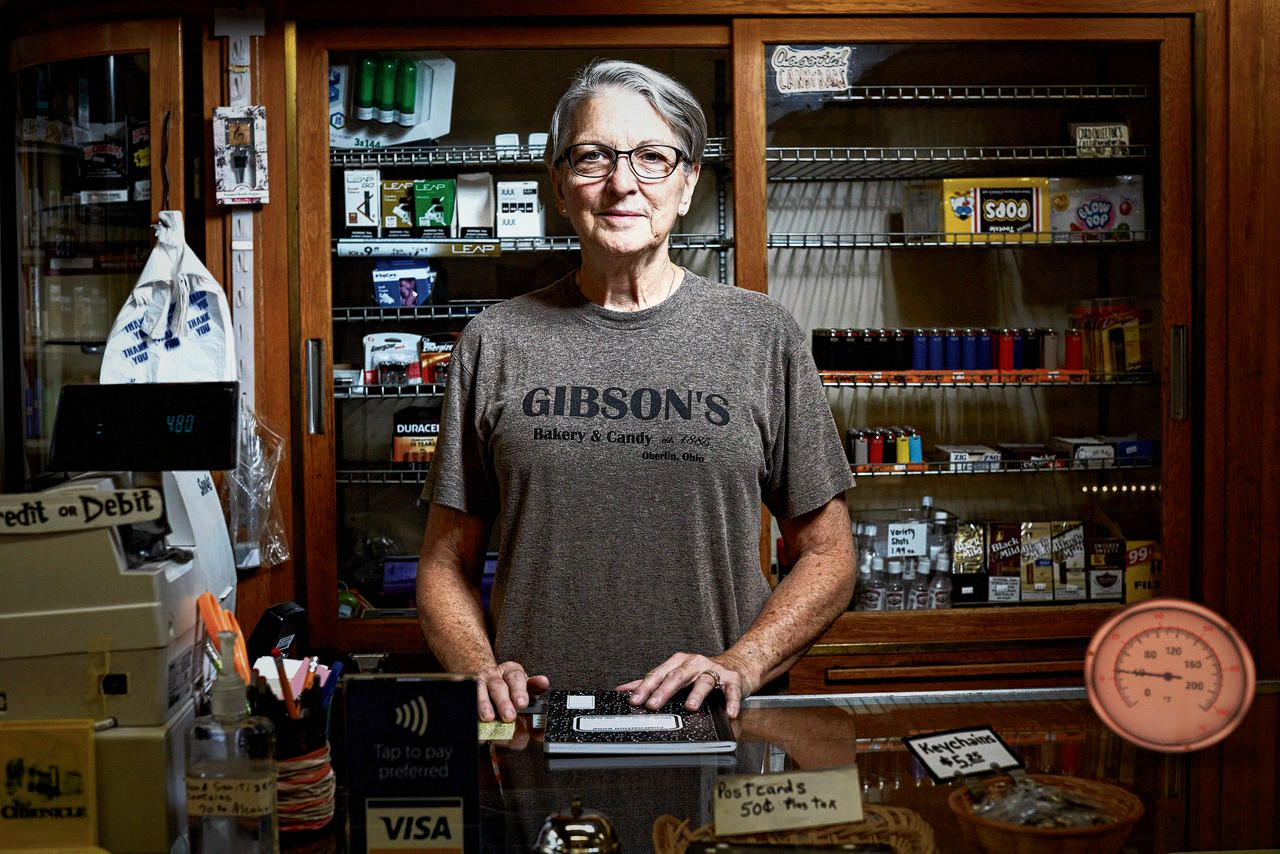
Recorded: 40,°F
